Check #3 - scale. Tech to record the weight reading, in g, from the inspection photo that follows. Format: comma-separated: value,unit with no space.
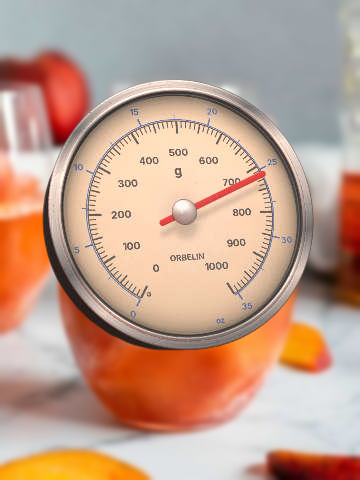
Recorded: 720,g
